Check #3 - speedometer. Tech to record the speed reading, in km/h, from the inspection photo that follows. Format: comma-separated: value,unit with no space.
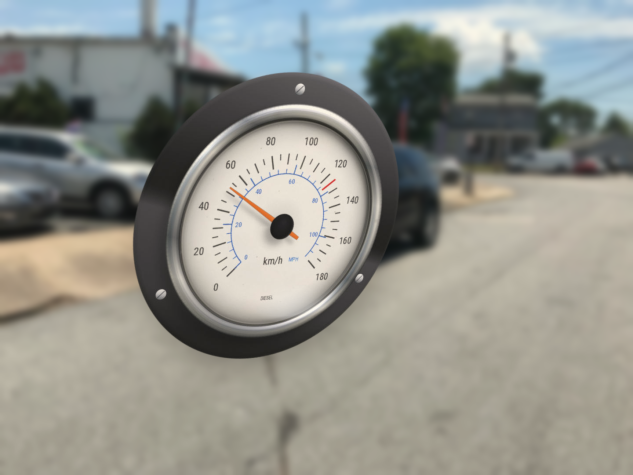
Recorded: 52.5,km/h
